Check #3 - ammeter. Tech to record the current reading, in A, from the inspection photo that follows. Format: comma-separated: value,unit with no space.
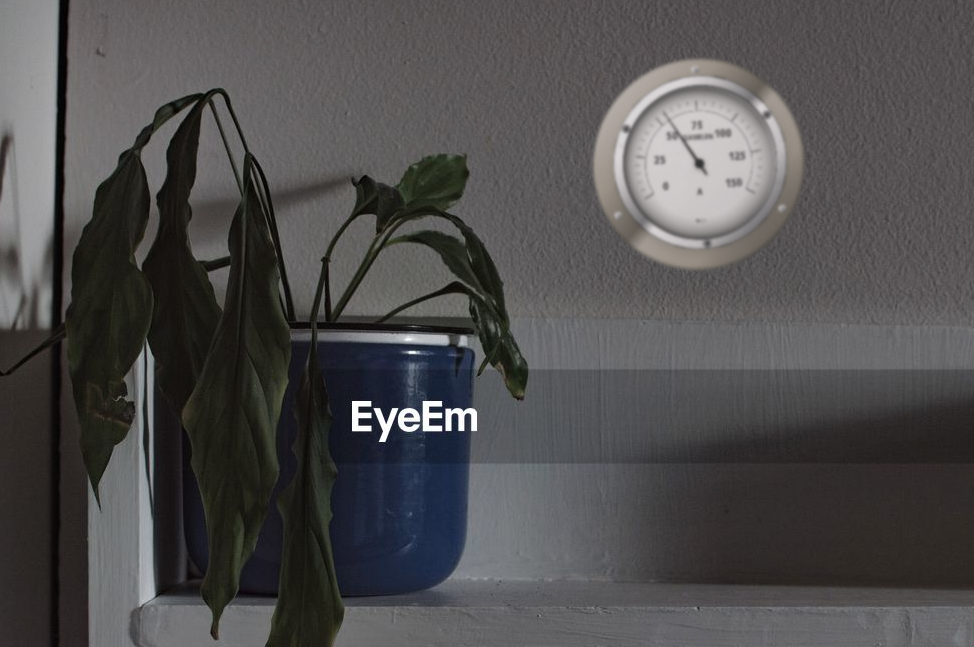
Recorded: 55,A
